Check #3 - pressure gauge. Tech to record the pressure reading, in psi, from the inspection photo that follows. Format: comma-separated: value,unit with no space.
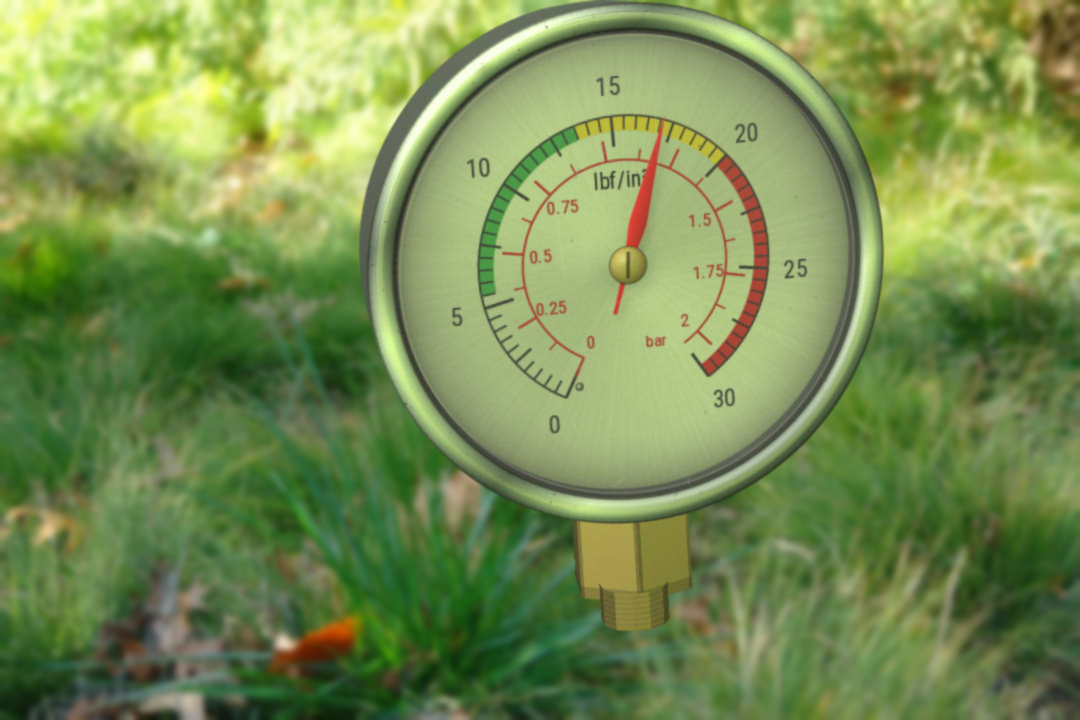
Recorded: 17,psi
